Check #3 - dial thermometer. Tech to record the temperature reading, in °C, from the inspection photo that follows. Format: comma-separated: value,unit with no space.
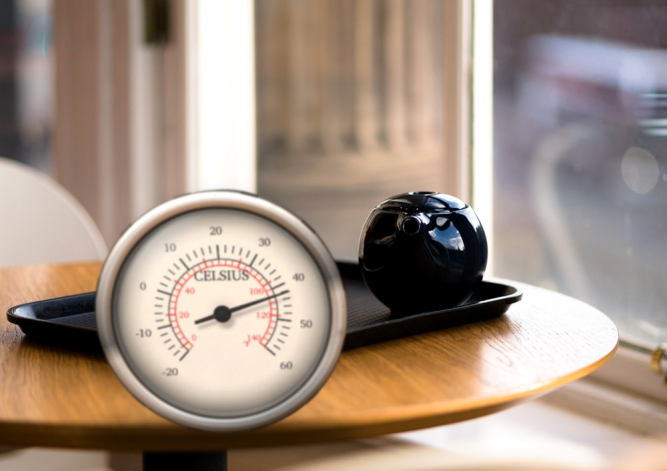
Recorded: 42,°C
